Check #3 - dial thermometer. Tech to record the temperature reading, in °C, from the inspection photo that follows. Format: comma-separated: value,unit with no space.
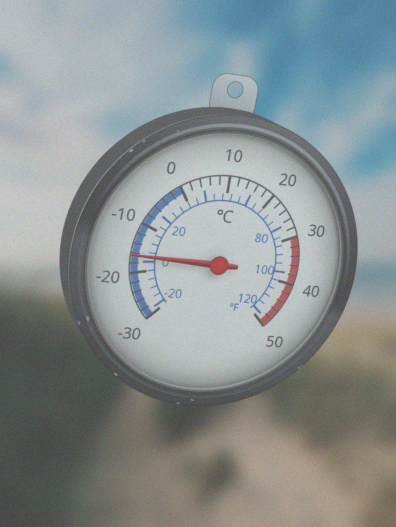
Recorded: -16,°C
